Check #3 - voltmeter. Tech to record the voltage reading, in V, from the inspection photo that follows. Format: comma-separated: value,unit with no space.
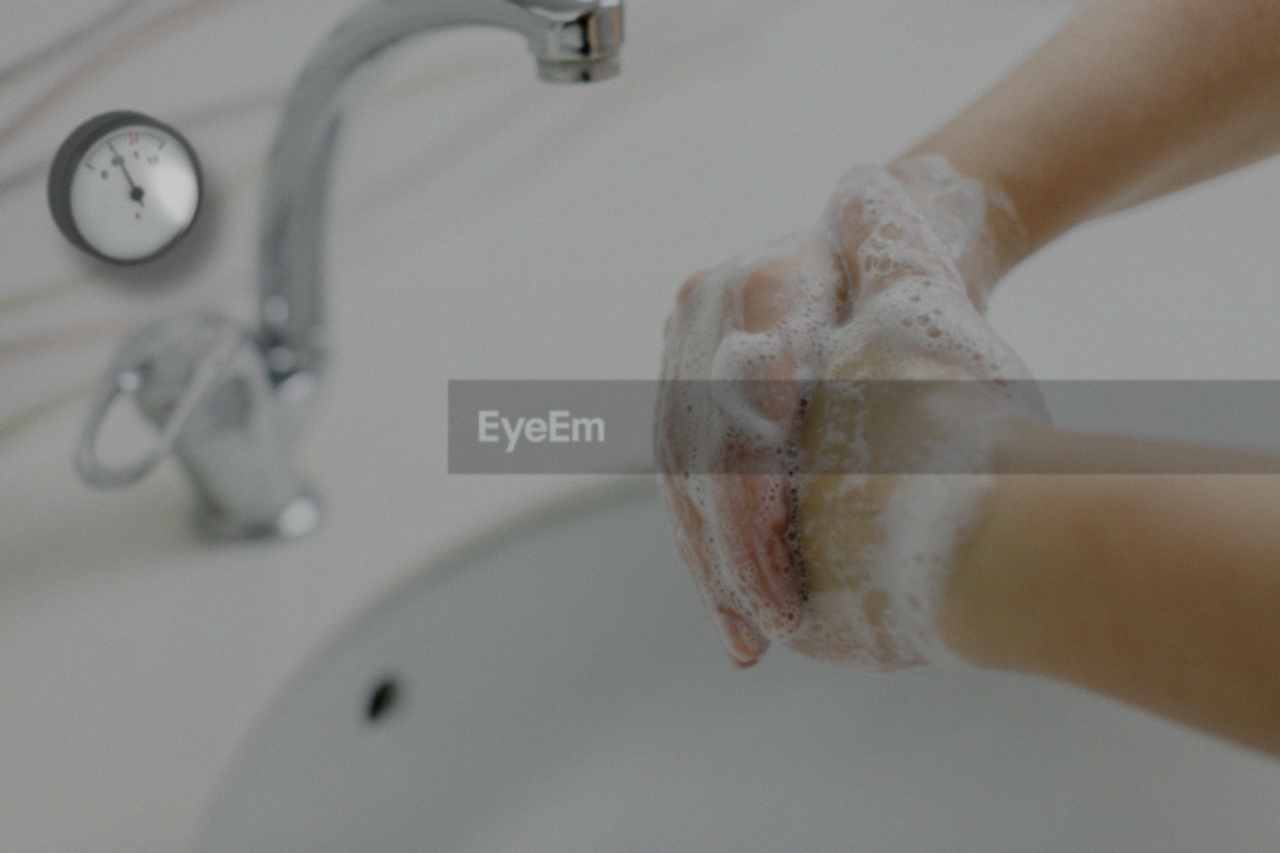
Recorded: 0.5,V
